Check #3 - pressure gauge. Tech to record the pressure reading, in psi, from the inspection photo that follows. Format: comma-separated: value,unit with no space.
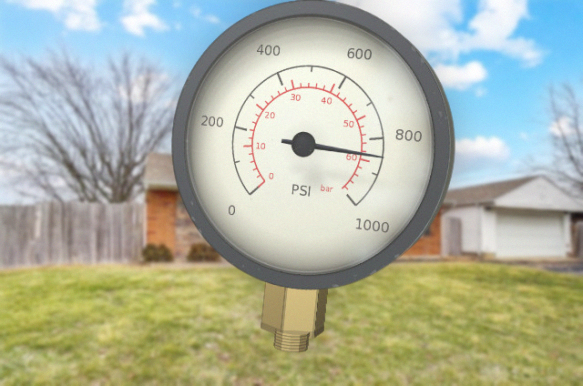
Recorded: 850,psi
